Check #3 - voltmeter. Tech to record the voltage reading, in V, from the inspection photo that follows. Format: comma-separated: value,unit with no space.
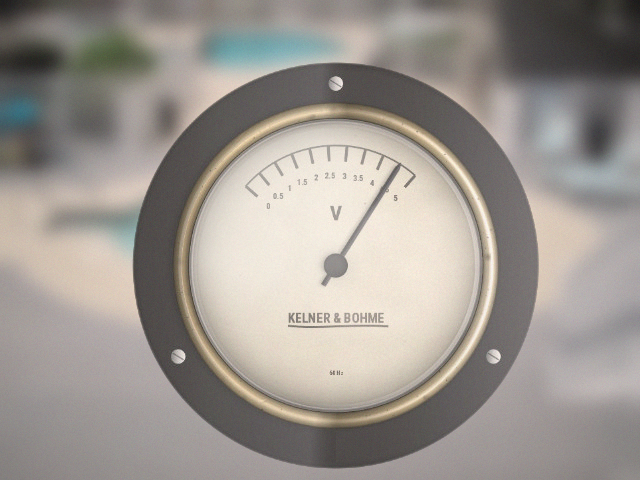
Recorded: 4.5,V
